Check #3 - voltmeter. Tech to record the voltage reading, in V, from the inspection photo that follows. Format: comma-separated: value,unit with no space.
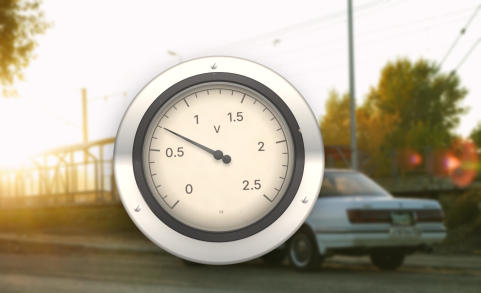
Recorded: 0.7,V
